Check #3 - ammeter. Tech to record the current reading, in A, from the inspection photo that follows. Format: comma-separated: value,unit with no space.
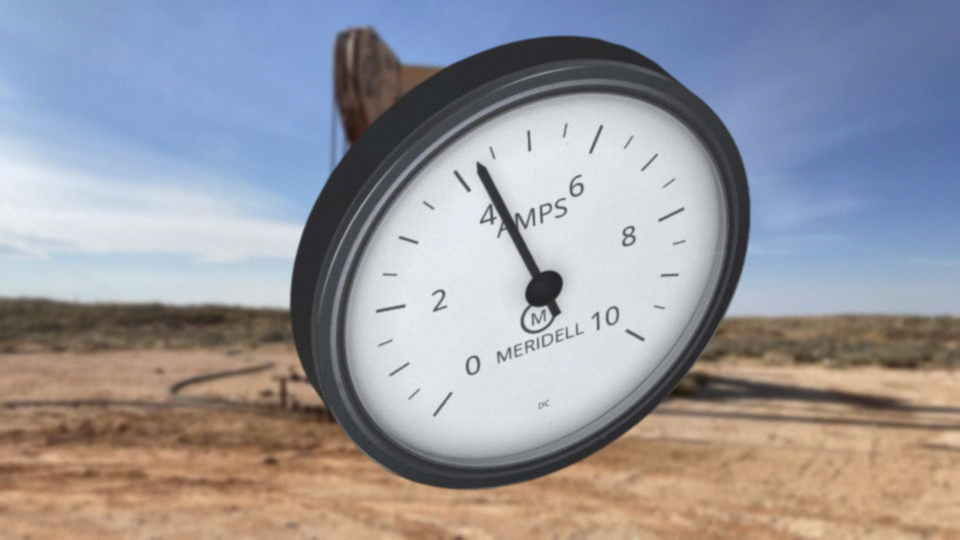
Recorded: 4.25,A
